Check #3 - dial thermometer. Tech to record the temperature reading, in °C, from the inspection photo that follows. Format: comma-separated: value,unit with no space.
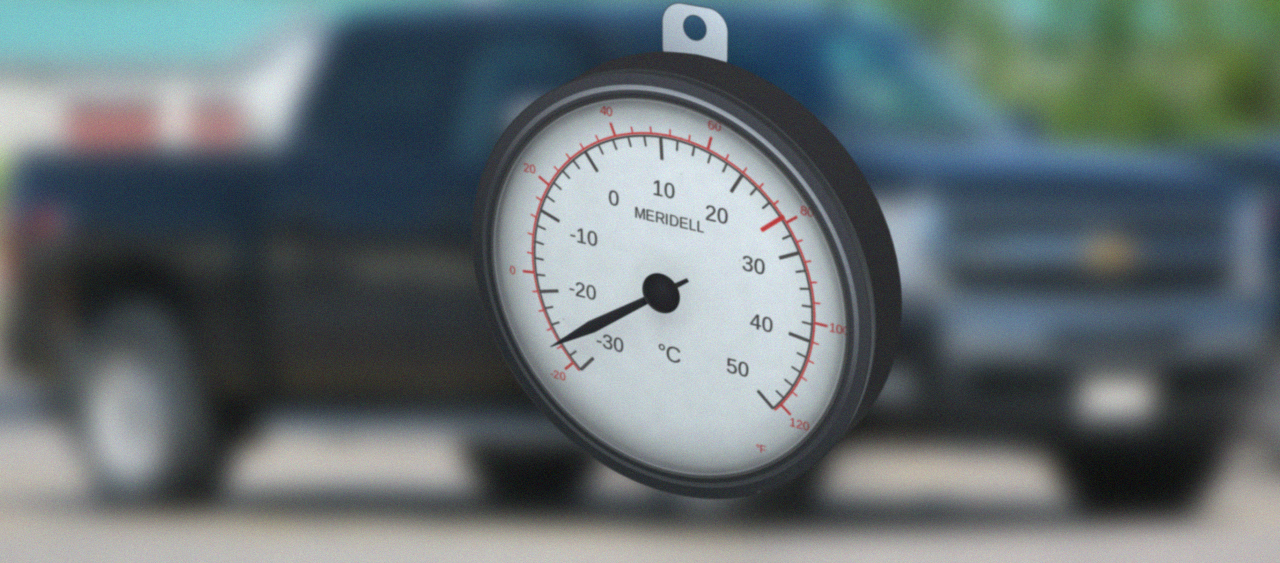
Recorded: -26,°C
